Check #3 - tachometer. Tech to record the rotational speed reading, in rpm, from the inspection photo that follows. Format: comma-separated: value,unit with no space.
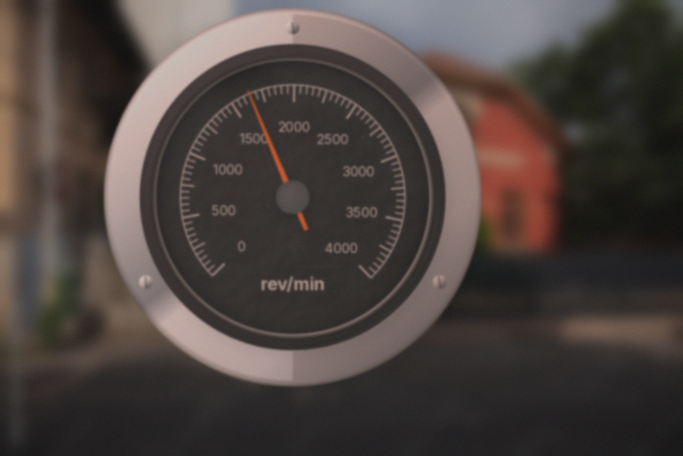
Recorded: 1650,rpm
